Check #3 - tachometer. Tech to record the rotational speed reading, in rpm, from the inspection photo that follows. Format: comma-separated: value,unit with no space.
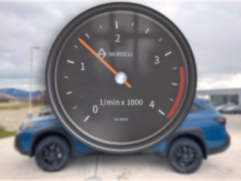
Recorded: 1375,rpm
